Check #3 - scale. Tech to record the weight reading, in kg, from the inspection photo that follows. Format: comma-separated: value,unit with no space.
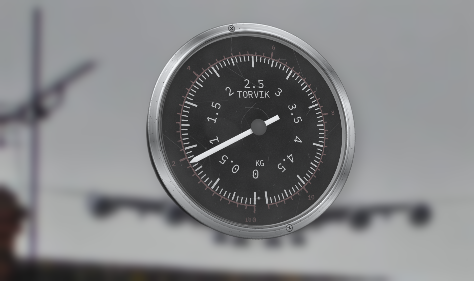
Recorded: 0.85,kg
